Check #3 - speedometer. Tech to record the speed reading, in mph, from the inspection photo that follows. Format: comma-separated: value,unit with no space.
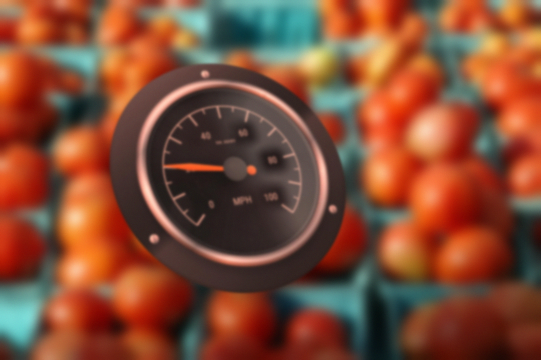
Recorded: 20,mph
